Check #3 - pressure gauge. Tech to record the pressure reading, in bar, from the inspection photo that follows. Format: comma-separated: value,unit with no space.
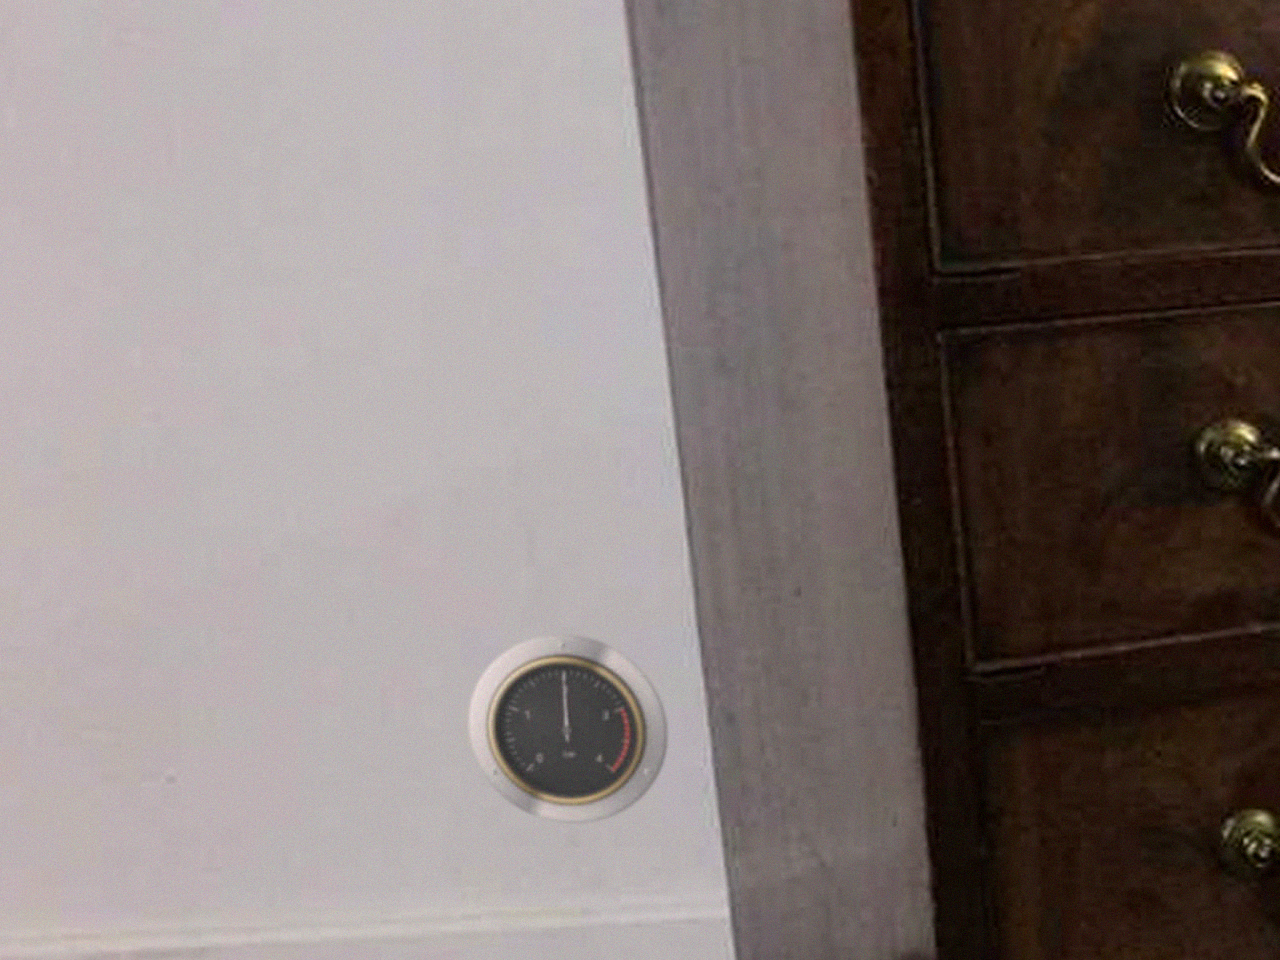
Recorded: 2,bar
